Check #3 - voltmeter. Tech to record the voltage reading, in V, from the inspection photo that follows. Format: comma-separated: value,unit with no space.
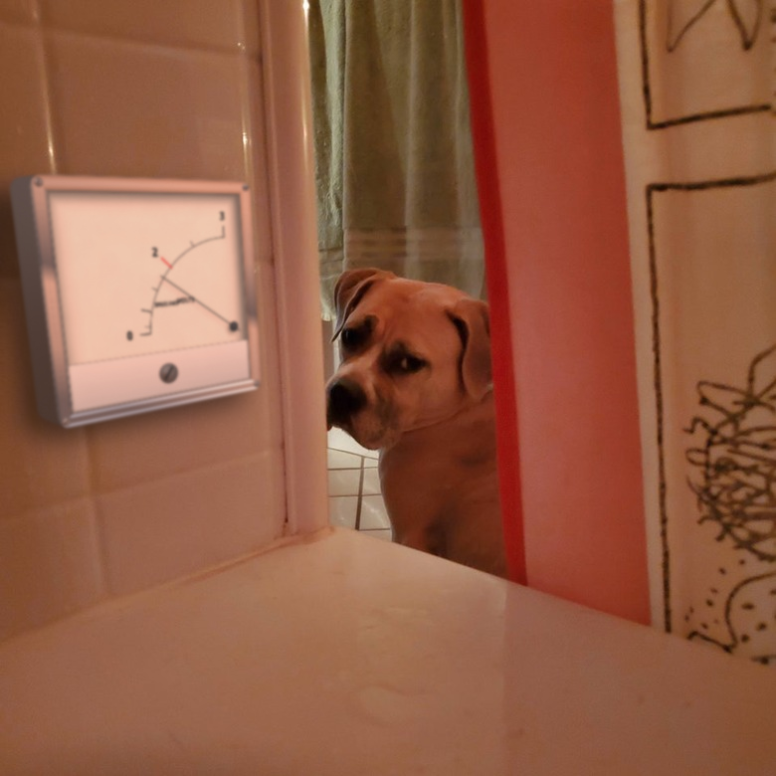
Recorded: 1.75,V
